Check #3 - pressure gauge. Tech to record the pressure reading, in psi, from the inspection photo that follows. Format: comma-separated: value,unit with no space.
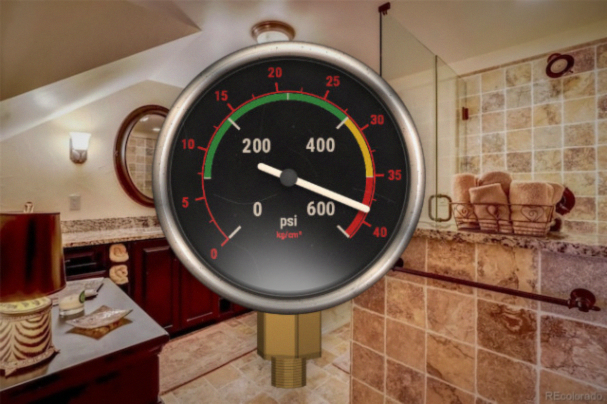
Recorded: 550,psi
